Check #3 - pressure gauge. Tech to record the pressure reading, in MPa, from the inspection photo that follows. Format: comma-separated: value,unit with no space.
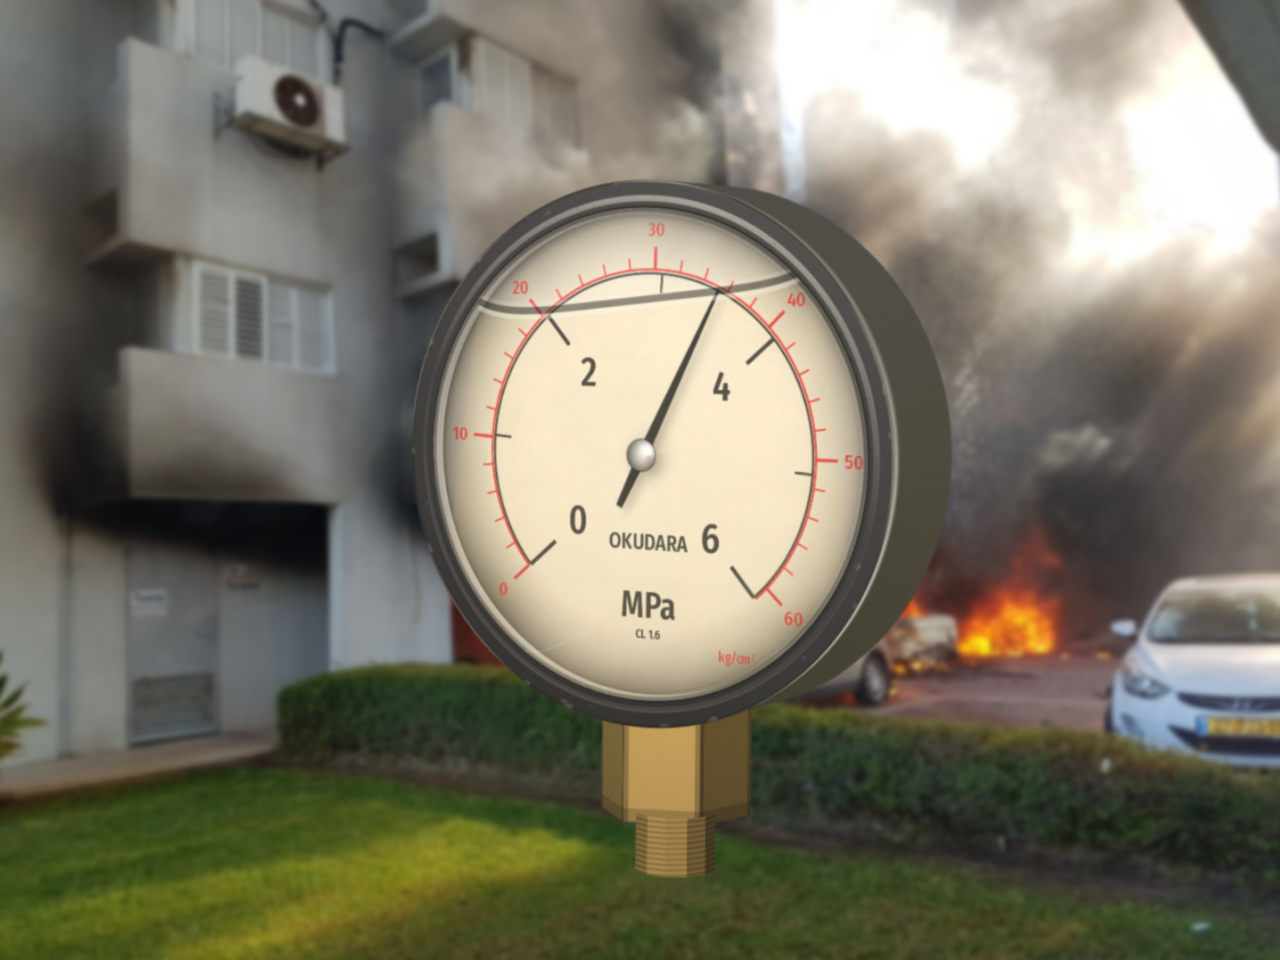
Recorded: 3.5,MPa
